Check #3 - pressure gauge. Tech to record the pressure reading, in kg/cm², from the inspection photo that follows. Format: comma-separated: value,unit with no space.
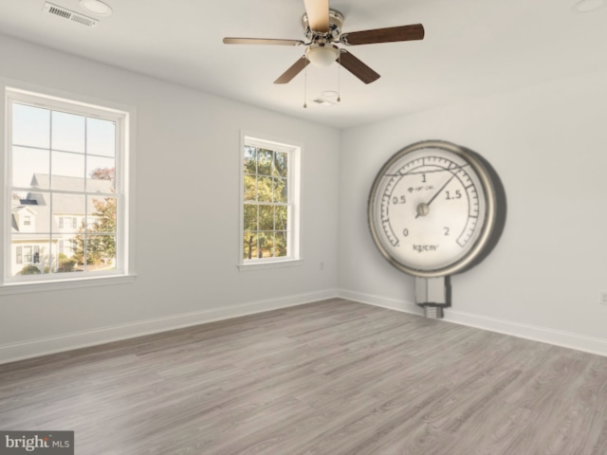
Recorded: 1.35,kg/cm²
